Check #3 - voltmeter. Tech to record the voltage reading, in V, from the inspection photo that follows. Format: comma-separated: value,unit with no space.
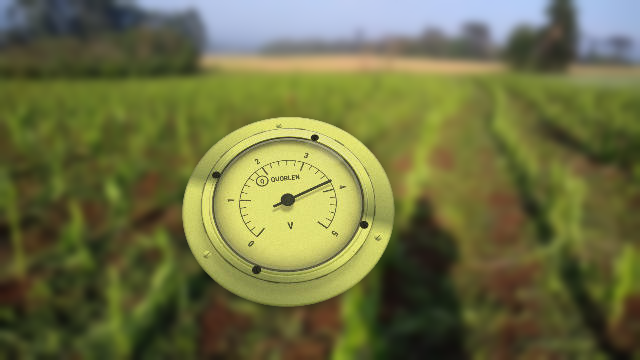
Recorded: 3.8,V
